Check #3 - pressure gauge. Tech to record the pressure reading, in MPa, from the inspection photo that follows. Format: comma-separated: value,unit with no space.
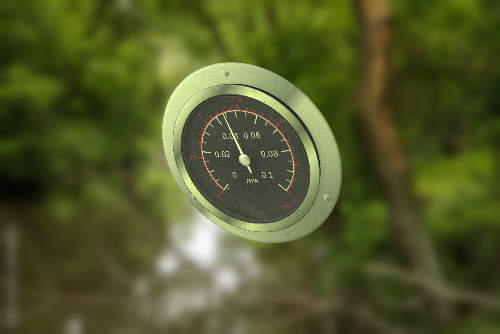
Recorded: 0.045,MPa
